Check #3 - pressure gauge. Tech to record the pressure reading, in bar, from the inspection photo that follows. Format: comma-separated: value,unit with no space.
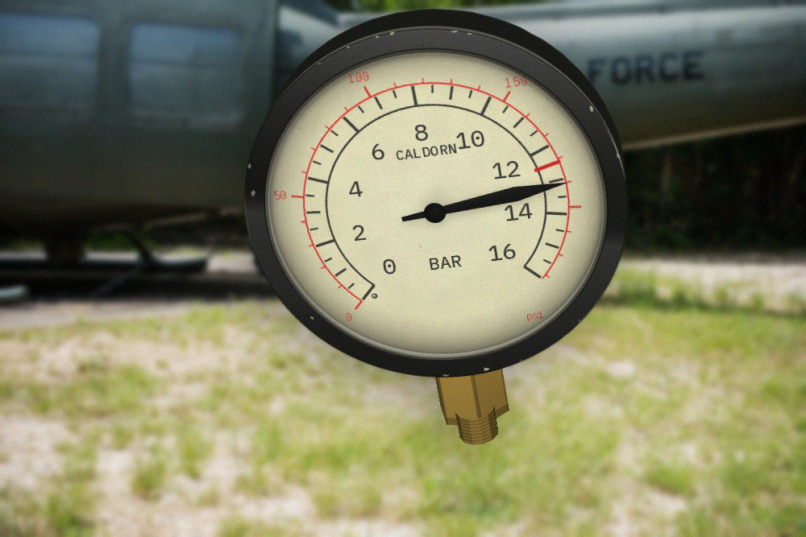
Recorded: 13,bar
